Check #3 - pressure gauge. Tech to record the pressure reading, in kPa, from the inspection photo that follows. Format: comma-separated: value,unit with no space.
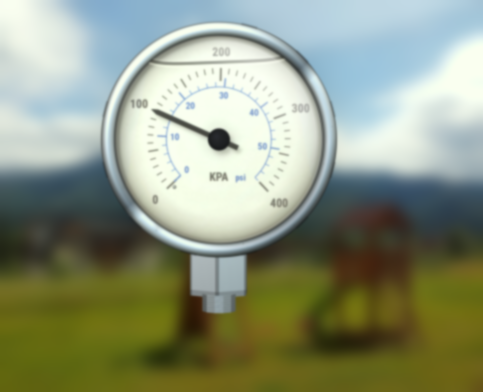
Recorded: 100,kPa
